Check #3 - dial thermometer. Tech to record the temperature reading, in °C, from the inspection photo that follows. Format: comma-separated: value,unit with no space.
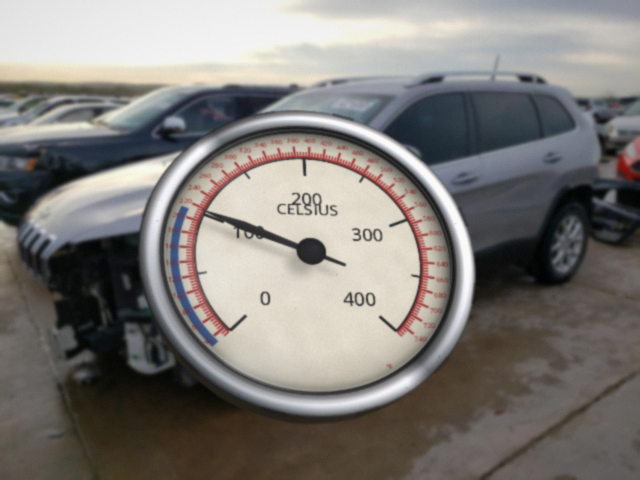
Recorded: 100,°C
